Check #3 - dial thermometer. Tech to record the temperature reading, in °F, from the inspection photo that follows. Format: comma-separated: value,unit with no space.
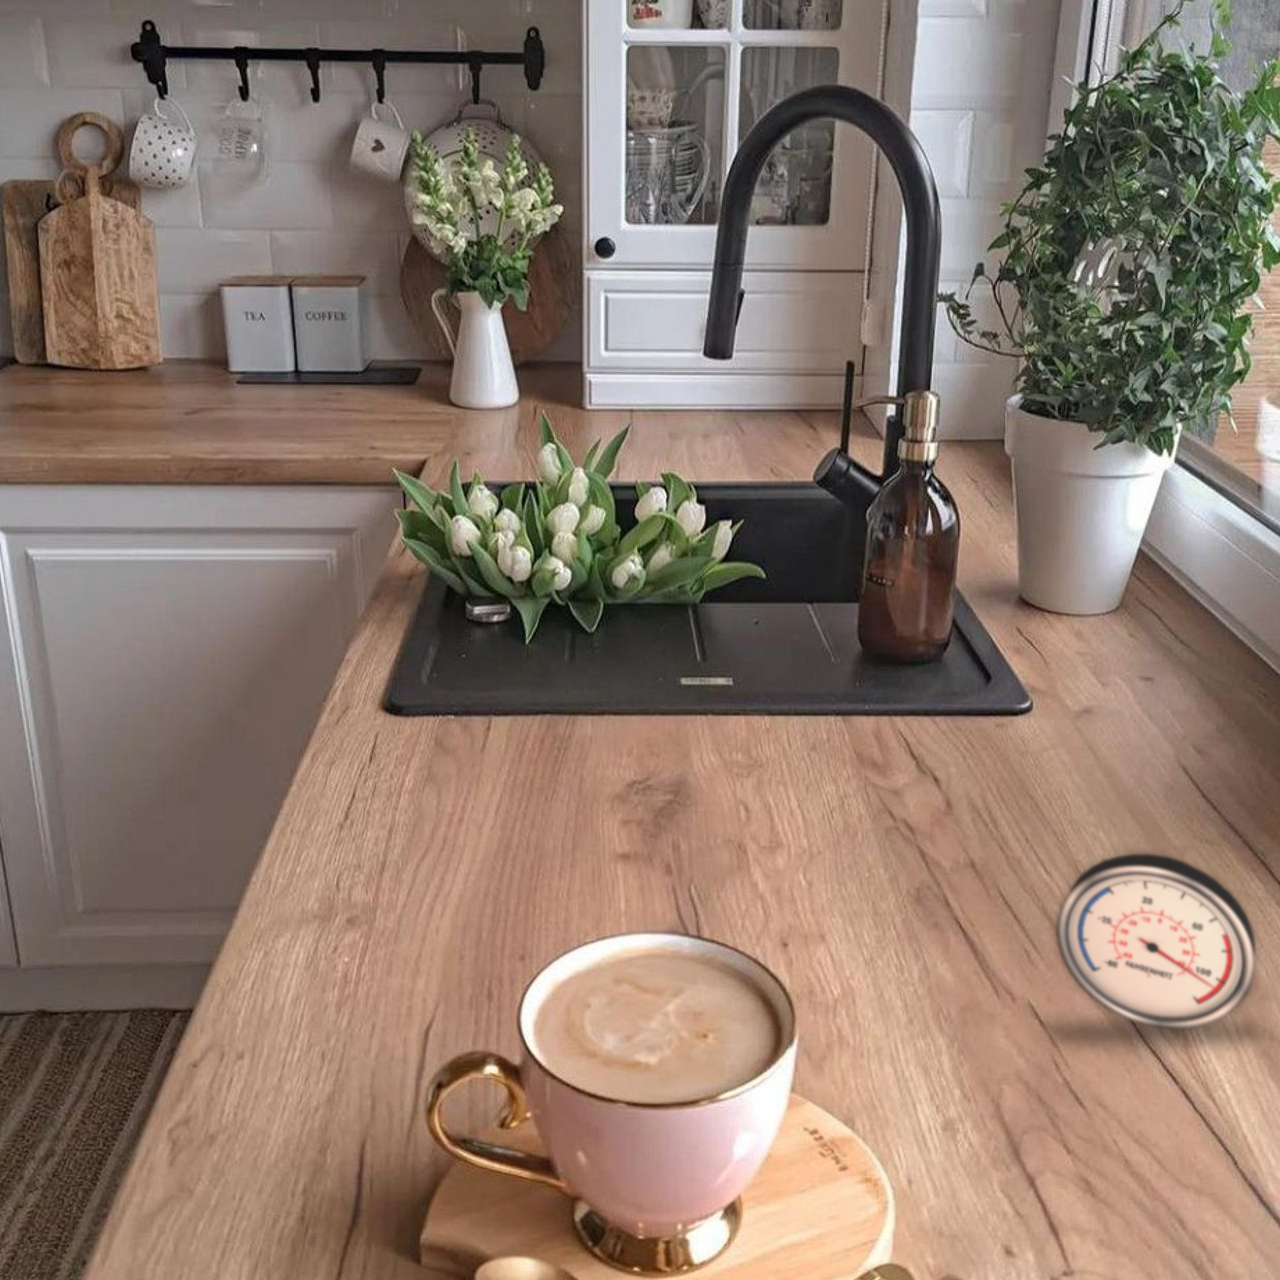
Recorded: 105,°F
